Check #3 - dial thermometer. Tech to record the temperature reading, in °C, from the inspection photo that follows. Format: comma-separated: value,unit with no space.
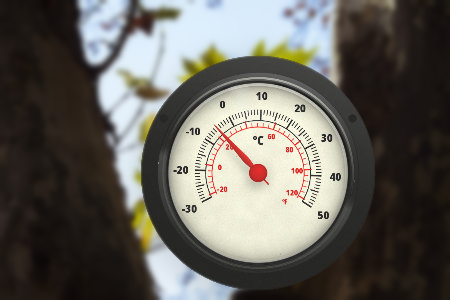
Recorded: -5,°C
